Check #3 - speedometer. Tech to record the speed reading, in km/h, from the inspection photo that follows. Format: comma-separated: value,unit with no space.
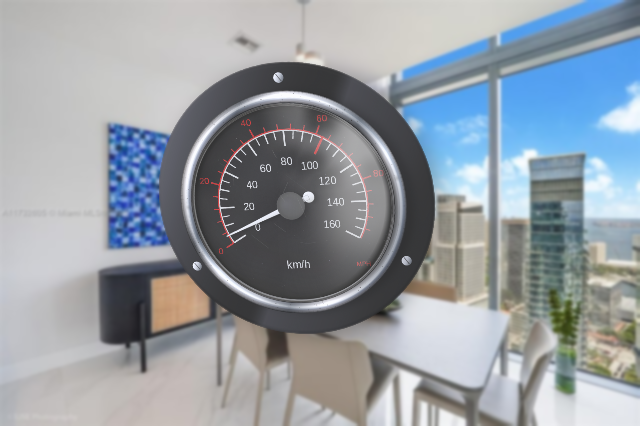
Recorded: 5,km/h
